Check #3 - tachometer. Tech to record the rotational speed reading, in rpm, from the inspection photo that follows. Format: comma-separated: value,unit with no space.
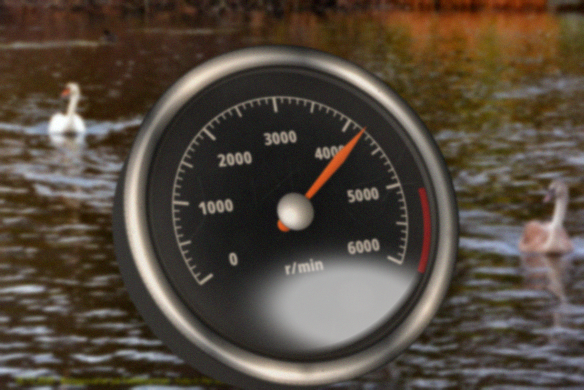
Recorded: 4200,rpm
